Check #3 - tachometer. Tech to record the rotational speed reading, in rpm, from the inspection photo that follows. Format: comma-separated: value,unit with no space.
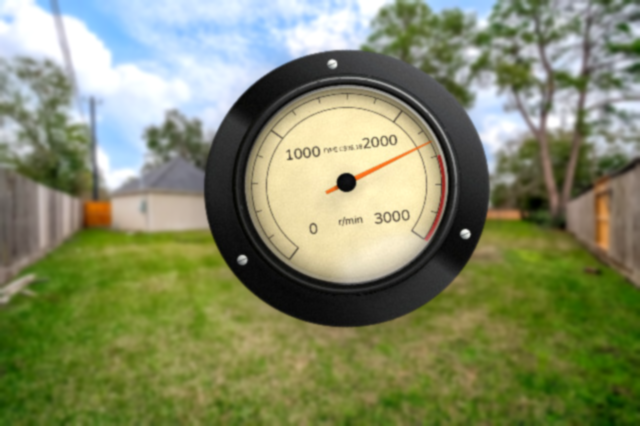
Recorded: 2300,rpm
